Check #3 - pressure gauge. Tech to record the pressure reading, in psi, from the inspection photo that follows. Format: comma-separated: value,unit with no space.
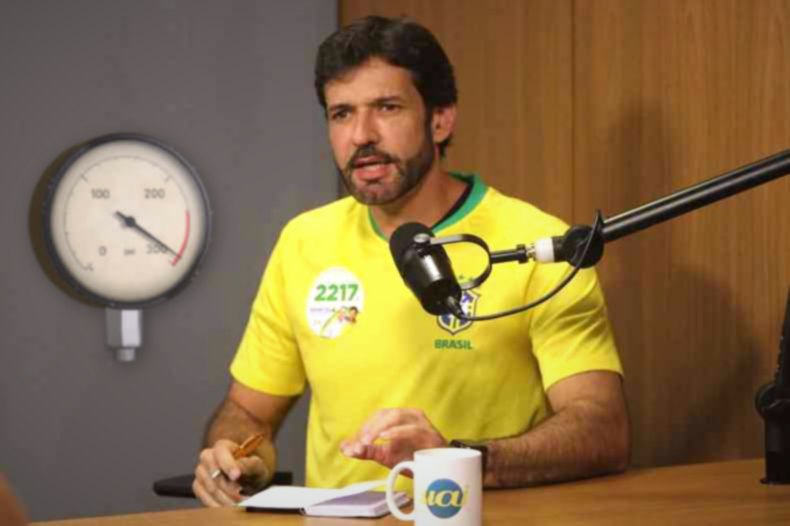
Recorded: 290,psi
